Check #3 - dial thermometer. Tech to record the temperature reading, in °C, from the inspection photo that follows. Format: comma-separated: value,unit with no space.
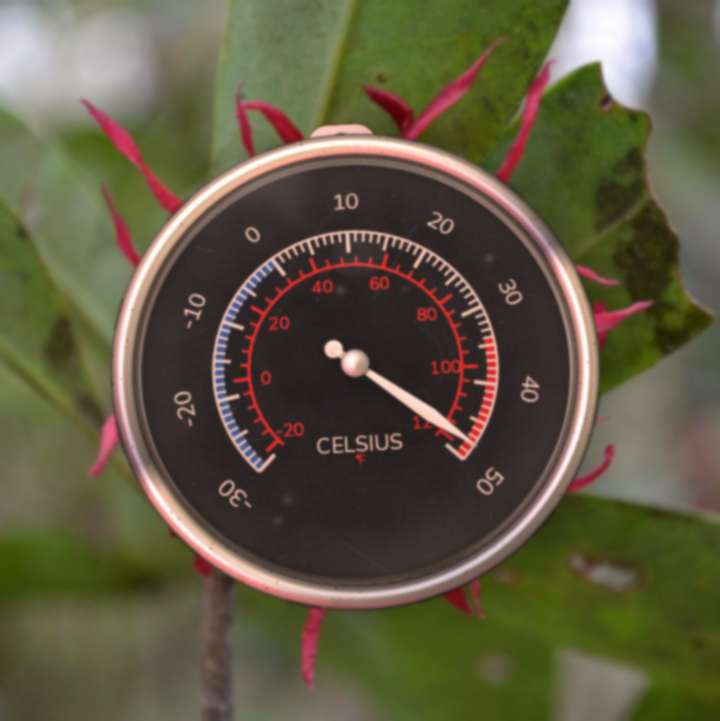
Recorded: 48,°C
